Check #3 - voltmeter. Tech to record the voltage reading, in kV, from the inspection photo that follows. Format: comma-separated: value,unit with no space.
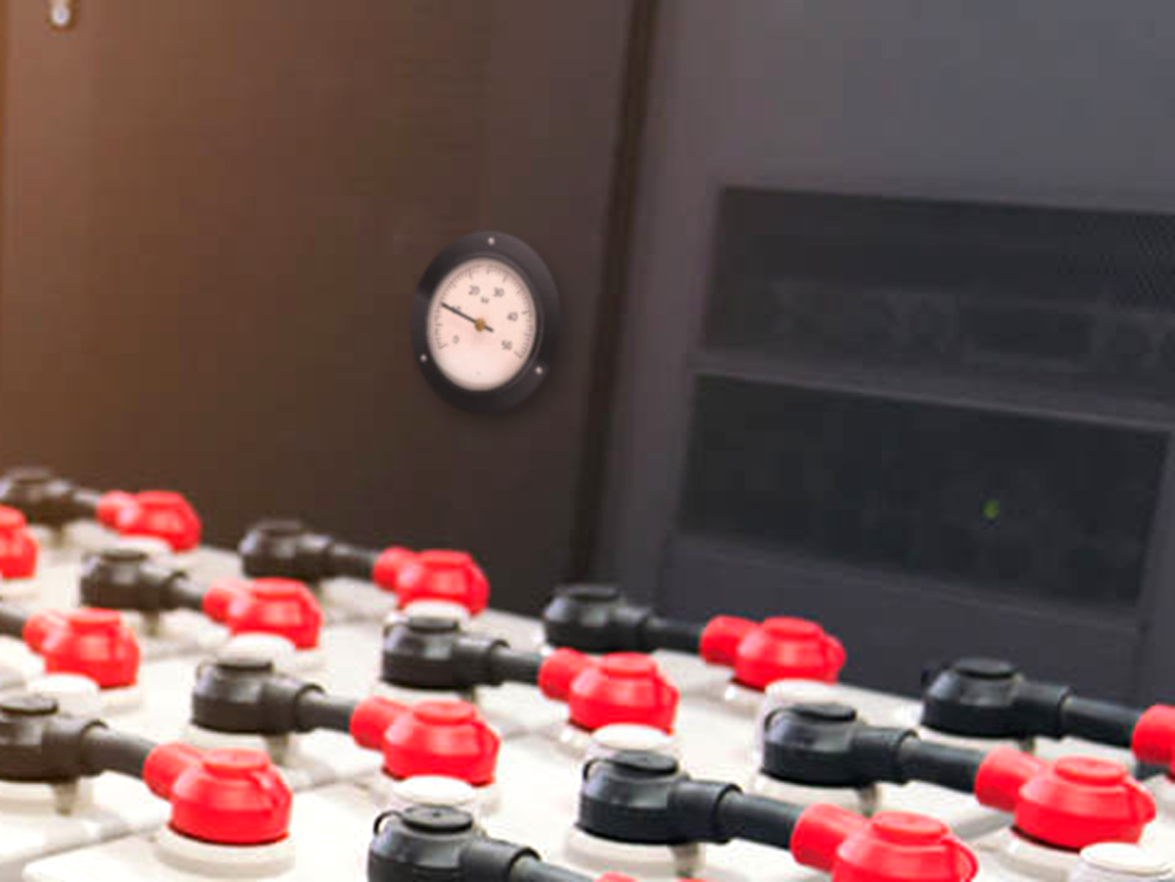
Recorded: 10,kV
